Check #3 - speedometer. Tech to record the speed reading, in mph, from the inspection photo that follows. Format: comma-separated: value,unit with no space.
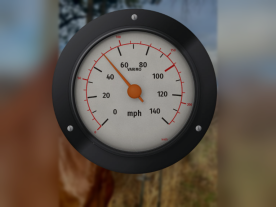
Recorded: 50,mph
